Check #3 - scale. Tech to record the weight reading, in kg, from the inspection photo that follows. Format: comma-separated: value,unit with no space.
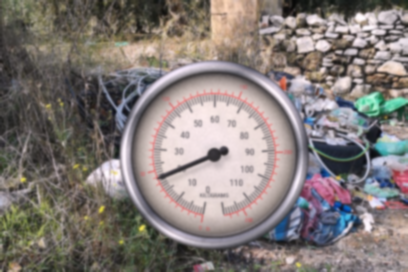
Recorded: 20,kg
